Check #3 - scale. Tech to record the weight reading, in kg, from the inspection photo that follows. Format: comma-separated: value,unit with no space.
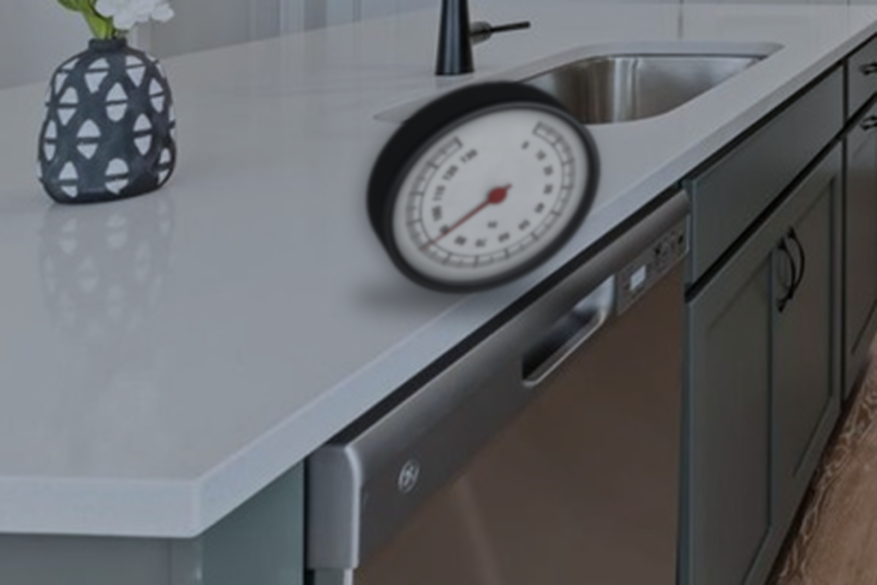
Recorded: 90,kg
